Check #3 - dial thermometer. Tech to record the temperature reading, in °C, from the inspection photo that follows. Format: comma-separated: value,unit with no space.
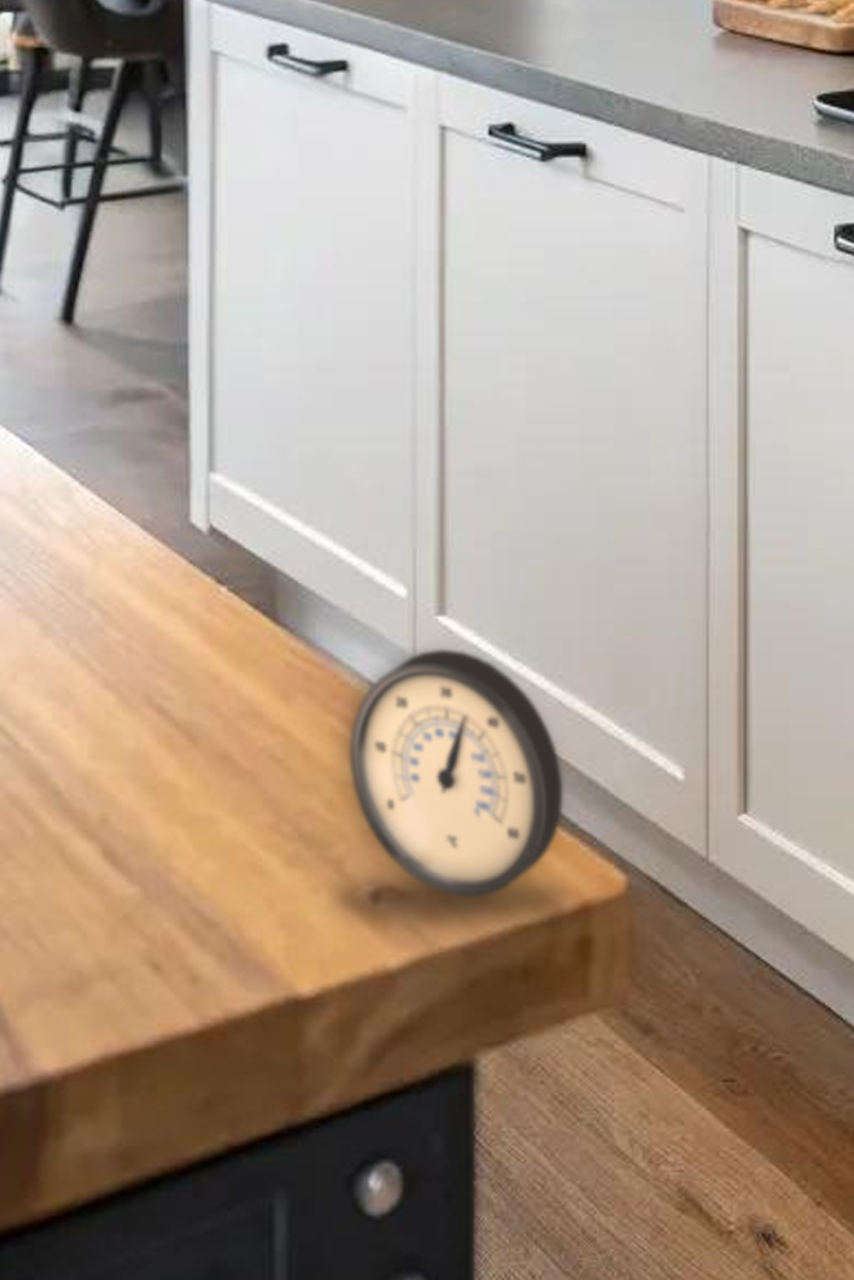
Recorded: 35,°C
